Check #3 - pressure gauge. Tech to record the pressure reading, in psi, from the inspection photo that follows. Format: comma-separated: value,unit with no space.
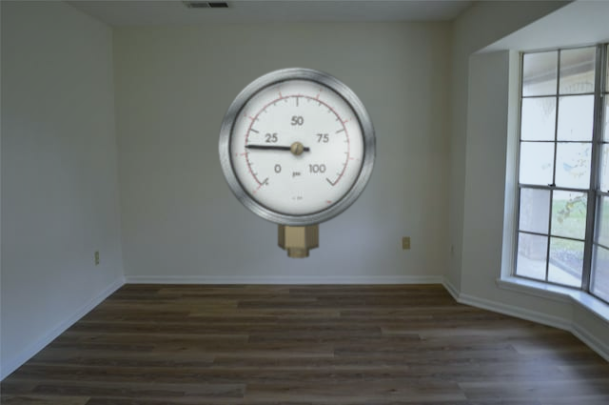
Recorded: 17.5,psi
